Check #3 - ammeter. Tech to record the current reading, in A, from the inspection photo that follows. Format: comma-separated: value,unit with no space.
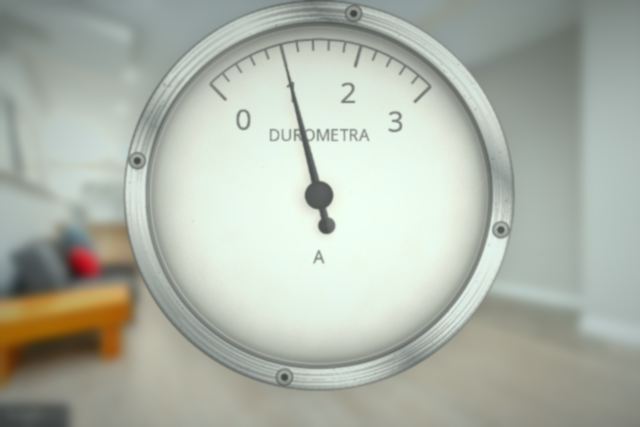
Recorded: 1,A
